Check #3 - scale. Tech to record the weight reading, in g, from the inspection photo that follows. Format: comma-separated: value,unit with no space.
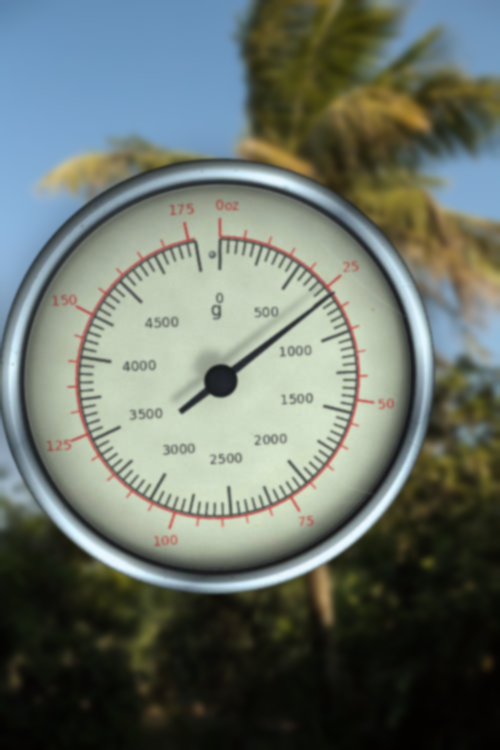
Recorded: 750,g
